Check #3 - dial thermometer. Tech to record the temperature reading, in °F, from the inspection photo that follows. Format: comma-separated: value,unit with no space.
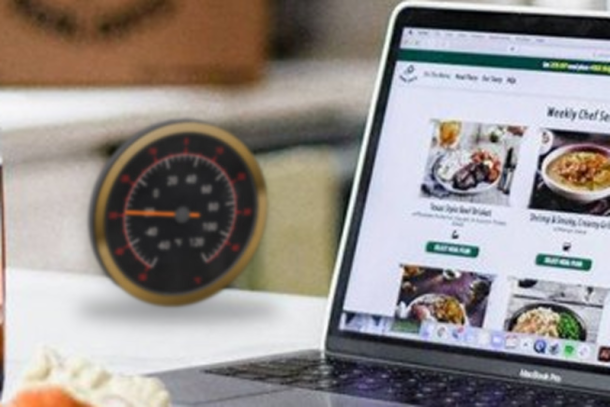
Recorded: -20,°F
